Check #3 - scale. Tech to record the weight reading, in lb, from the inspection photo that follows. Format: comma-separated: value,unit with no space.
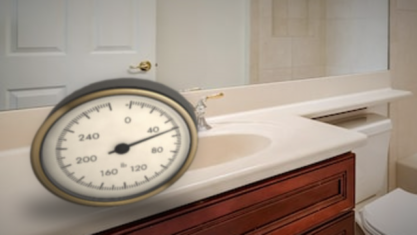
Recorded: 50,lb
